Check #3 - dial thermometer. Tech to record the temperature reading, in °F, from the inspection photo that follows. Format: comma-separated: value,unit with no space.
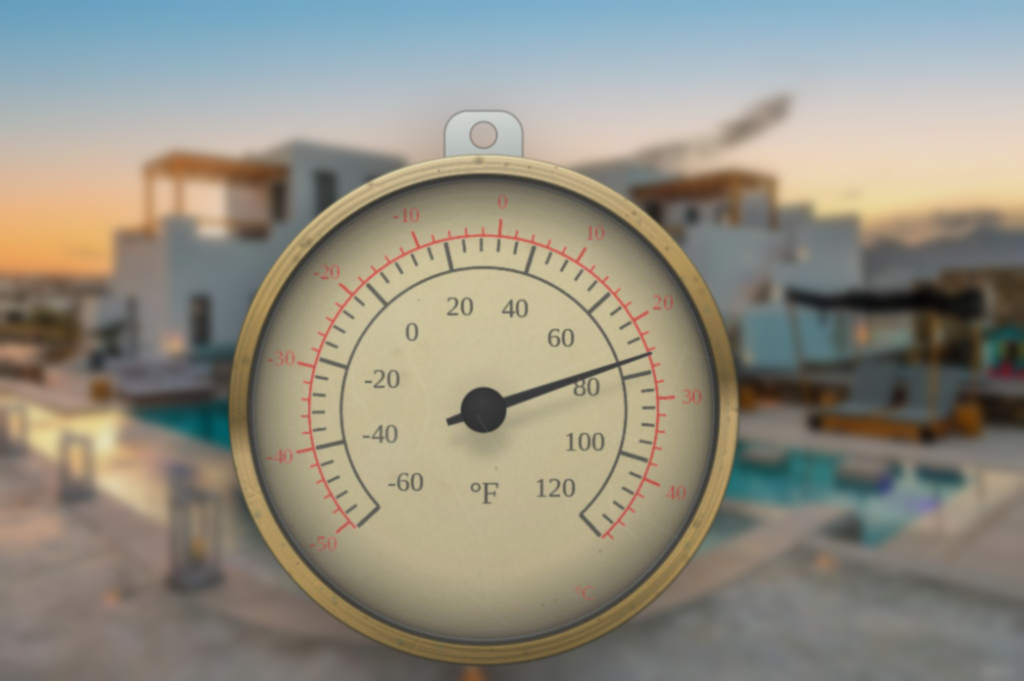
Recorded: 76,°F
